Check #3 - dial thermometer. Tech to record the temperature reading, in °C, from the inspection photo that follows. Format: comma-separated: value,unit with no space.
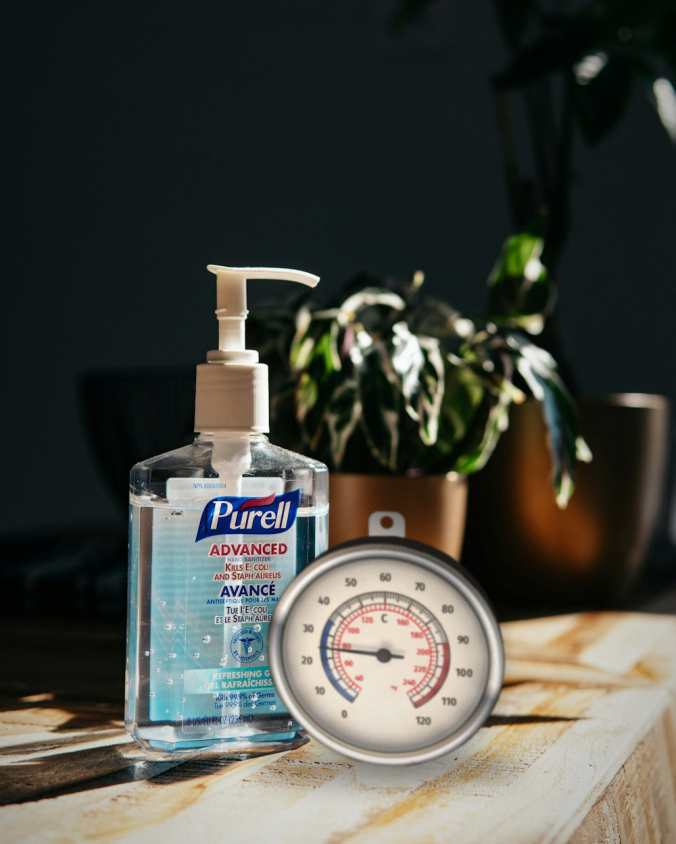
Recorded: 25,°C
